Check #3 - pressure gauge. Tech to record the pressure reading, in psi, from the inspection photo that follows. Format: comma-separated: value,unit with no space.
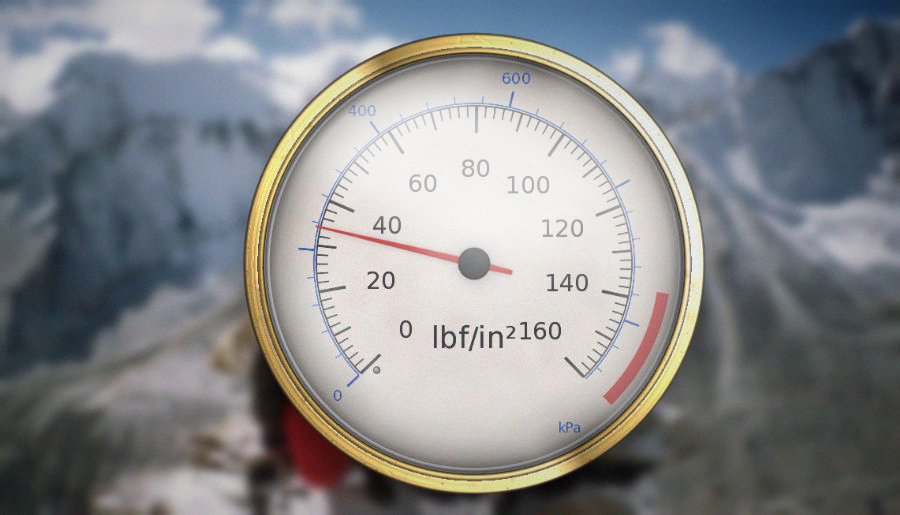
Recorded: 34,psi
